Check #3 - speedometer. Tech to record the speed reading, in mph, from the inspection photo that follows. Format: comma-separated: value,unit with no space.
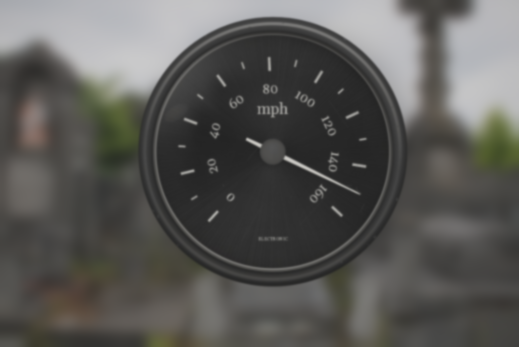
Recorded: 150,mph
